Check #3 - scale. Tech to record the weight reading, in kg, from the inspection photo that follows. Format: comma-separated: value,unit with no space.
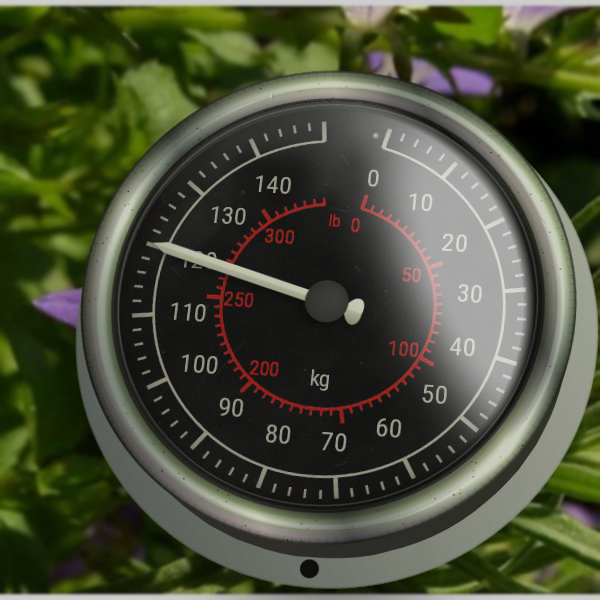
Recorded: 120,kg
